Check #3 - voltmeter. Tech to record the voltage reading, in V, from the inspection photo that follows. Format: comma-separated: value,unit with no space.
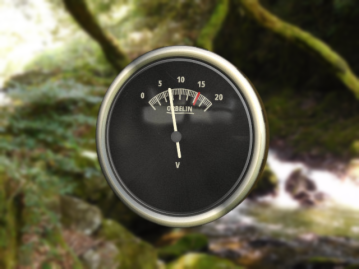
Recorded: 7.5,V
